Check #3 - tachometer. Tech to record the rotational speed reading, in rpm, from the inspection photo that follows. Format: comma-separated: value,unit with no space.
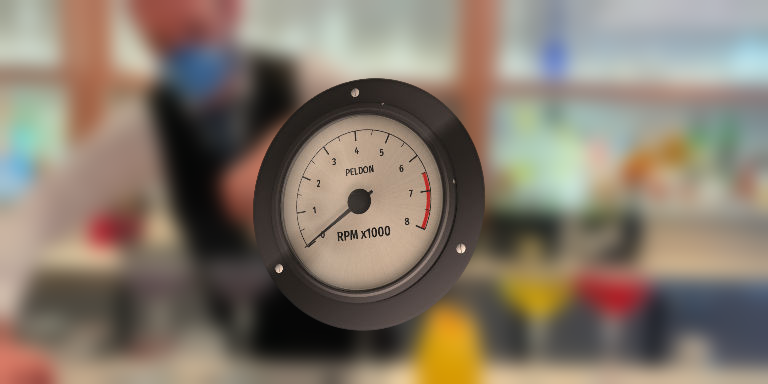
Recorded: 0,rpm
